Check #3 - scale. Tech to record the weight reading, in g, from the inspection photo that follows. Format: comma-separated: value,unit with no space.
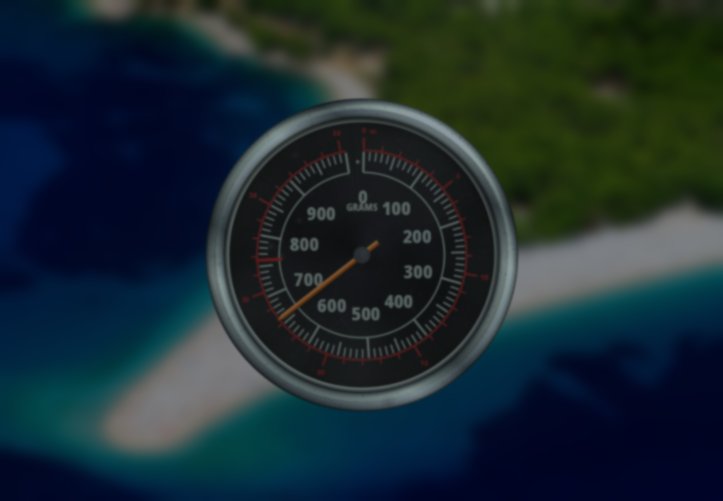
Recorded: 660,g
